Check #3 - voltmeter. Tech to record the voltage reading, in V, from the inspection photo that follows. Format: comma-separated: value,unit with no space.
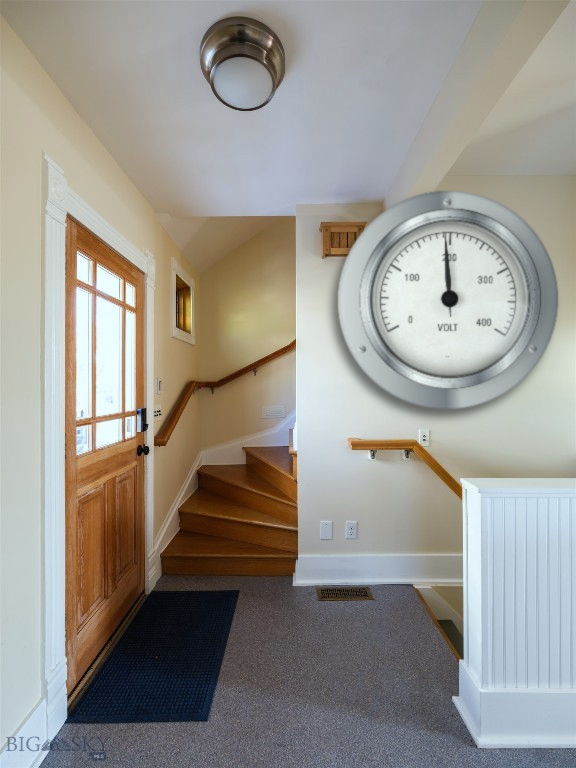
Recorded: 190,V
